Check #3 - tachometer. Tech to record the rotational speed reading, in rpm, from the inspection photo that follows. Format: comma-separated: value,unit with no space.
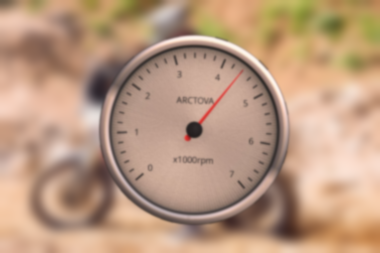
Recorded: 4400,rpm
